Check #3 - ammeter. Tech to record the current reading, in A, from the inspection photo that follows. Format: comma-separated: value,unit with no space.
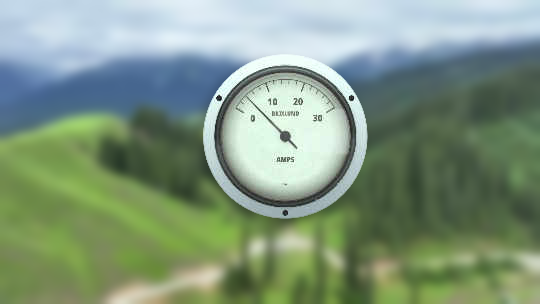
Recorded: 4,A
